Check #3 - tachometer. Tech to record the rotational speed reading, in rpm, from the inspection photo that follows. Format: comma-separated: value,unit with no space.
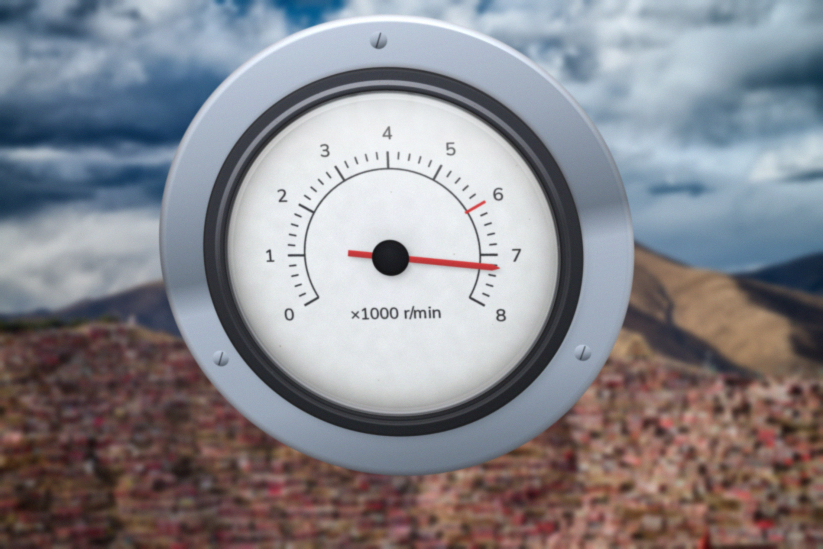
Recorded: 7200,rpm
